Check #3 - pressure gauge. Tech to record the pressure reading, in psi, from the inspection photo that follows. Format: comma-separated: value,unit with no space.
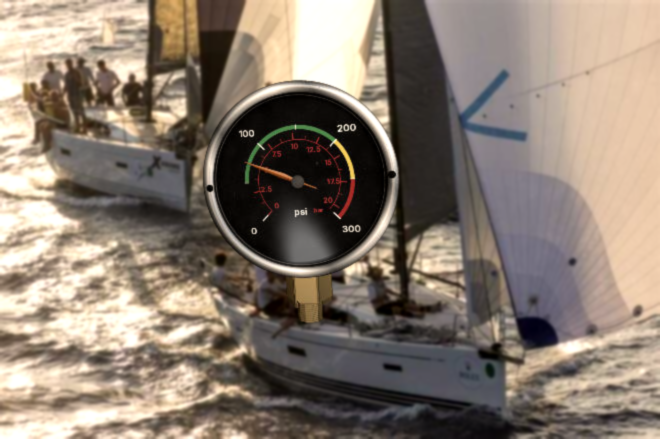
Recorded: 75,psi
